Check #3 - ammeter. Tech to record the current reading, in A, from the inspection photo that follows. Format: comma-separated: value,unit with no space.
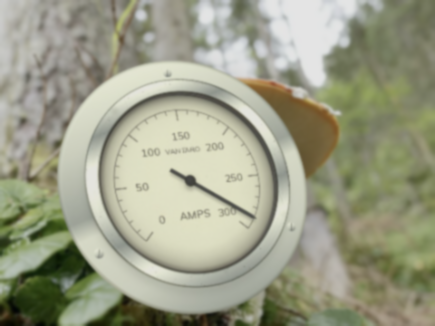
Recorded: 290,A
